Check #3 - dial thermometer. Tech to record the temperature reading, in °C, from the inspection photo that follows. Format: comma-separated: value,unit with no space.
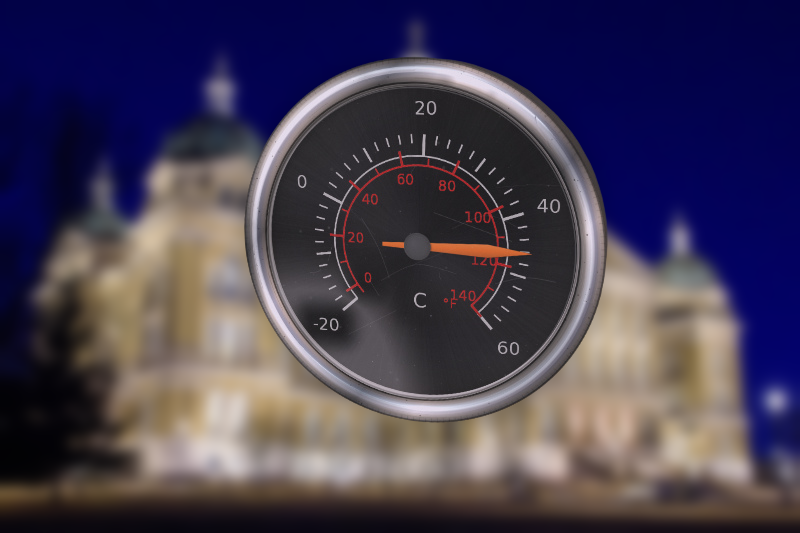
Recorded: 46,°C
